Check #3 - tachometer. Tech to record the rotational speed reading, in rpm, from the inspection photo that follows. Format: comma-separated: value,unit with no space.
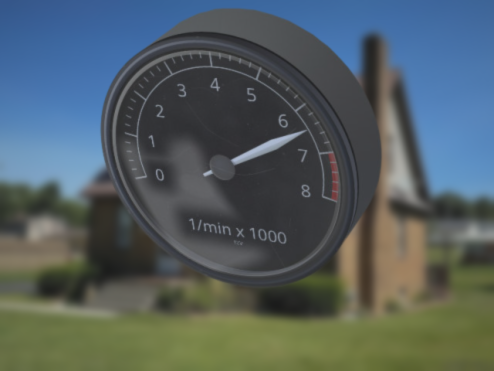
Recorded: 6400,rpm
